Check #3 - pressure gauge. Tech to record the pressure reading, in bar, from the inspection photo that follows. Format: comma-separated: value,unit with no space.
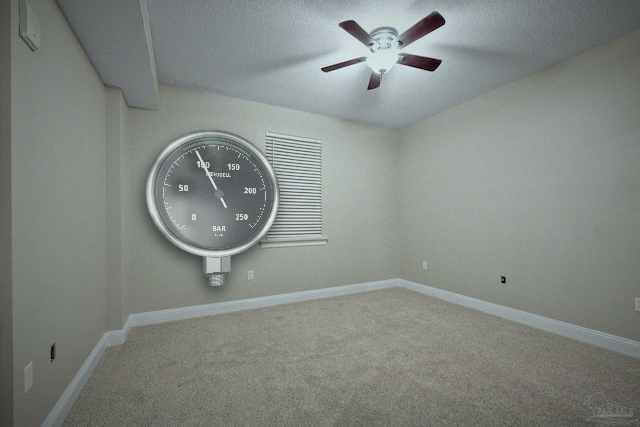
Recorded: 100,bar
